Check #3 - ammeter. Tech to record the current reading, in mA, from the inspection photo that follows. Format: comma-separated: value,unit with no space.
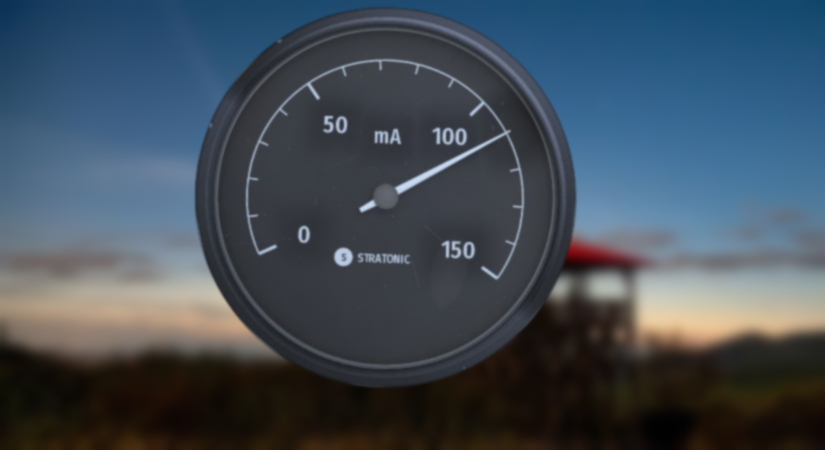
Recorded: 110,mA
